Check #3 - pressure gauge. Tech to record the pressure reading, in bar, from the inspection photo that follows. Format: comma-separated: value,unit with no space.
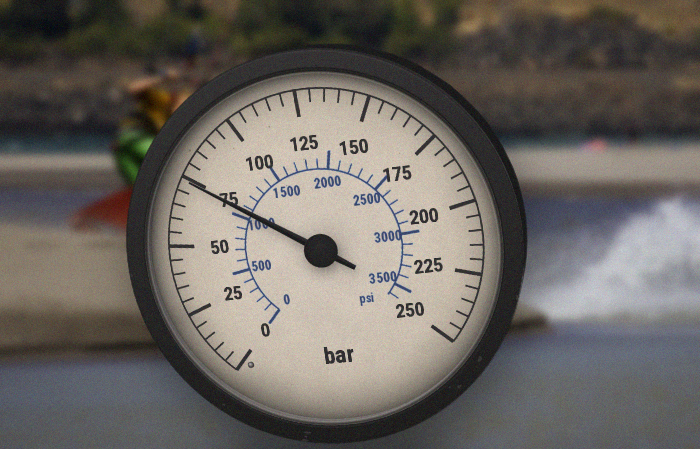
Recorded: 75,bar
